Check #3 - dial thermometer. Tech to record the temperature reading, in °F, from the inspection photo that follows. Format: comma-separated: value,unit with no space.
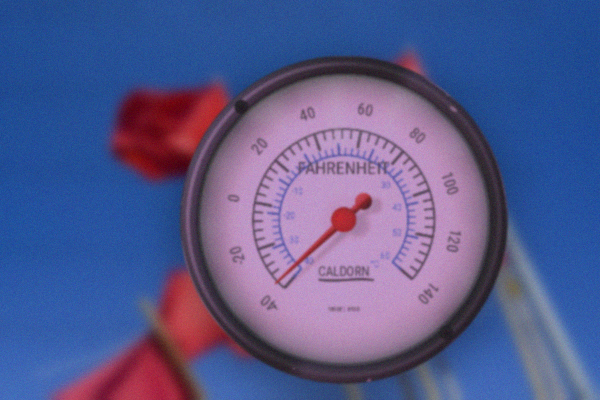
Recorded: -36,°F
